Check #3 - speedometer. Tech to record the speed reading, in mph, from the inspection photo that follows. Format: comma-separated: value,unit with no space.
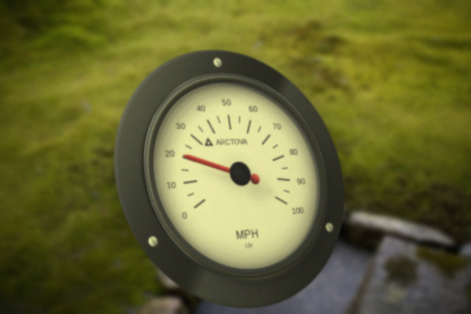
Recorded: 20,mph
